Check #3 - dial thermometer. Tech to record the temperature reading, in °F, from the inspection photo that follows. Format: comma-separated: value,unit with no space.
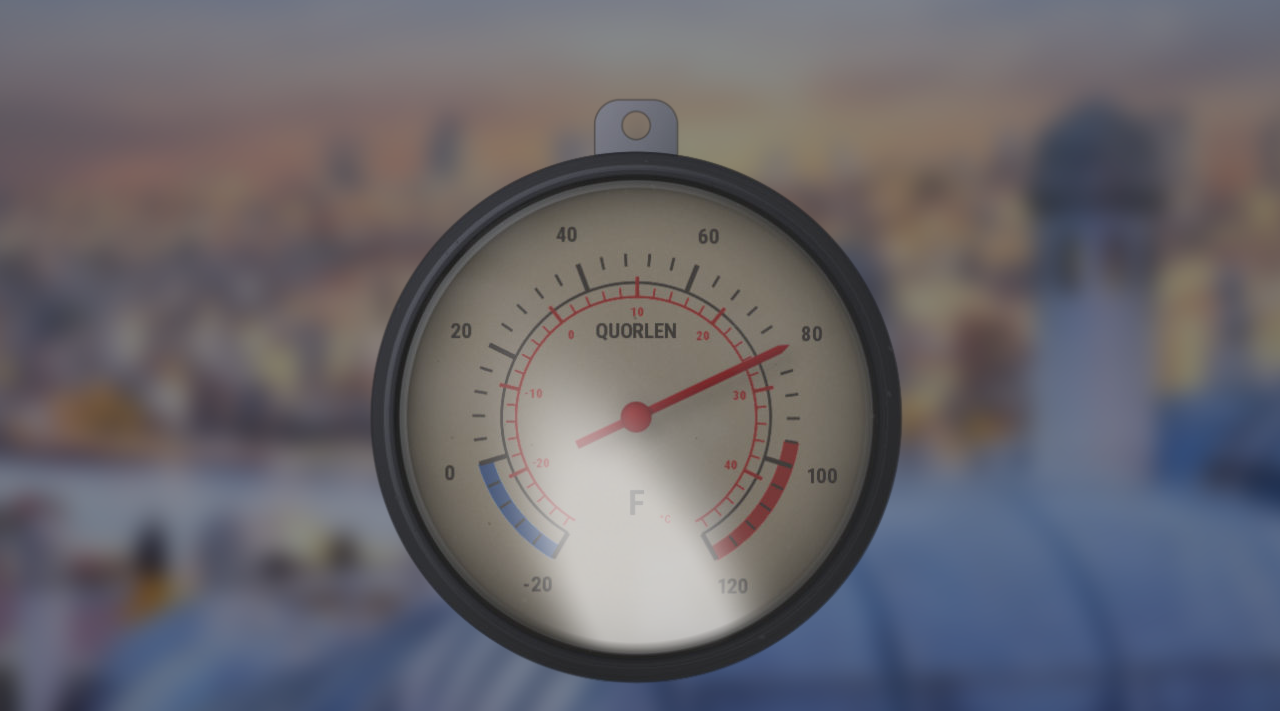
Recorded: 80,°F
